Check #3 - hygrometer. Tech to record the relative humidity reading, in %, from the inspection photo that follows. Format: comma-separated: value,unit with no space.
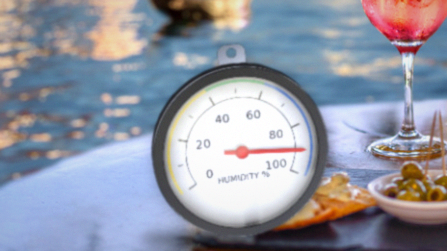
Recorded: 90,%
